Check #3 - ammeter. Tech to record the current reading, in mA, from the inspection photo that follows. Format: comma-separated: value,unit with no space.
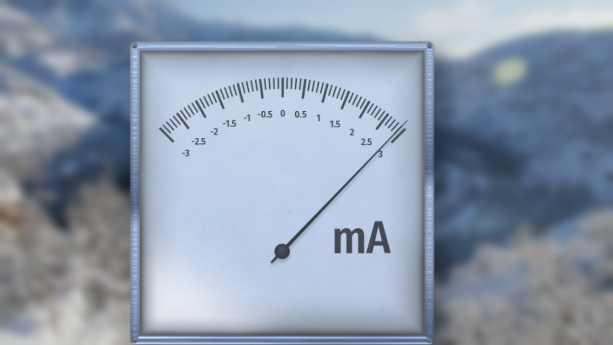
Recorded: 2.9,mA
